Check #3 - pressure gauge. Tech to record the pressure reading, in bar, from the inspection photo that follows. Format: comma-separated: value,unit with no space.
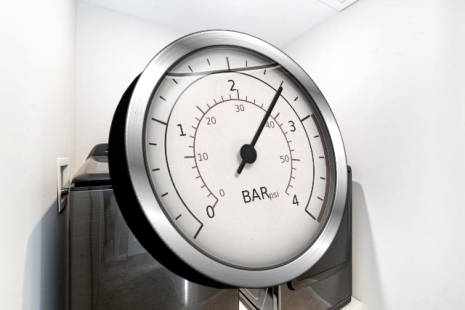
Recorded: 2.6,bar
